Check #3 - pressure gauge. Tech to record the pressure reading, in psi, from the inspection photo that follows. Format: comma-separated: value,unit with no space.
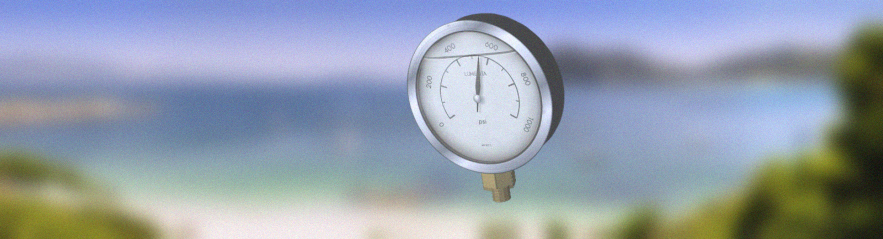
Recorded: 550,psi
